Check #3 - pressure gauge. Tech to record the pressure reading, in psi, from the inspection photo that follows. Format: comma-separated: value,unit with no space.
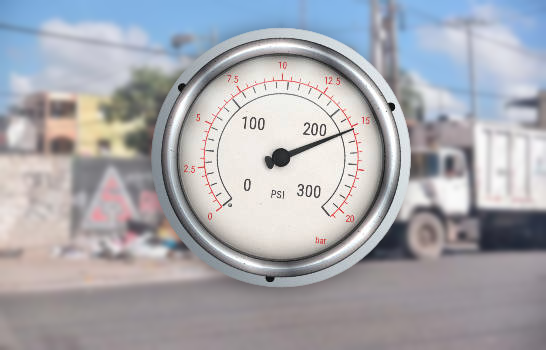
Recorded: 220,psi
